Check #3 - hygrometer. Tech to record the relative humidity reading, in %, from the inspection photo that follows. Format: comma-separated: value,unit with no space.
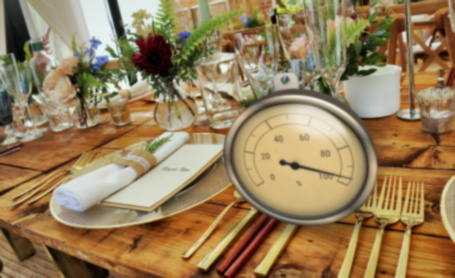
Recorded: 95,%
